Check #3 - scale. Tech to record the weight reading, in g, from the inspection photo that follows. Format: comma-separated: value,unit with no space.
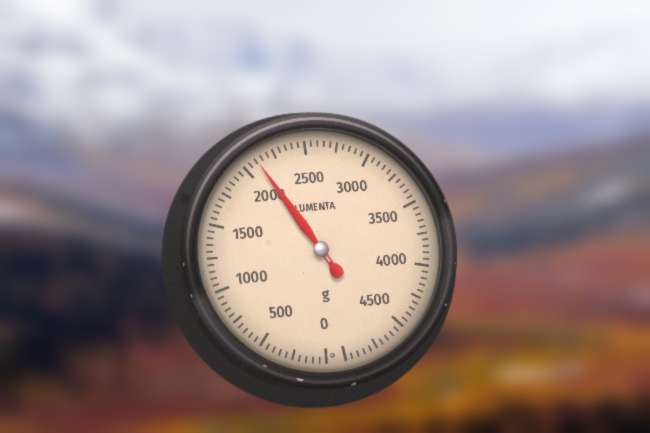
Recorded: 2100,g
